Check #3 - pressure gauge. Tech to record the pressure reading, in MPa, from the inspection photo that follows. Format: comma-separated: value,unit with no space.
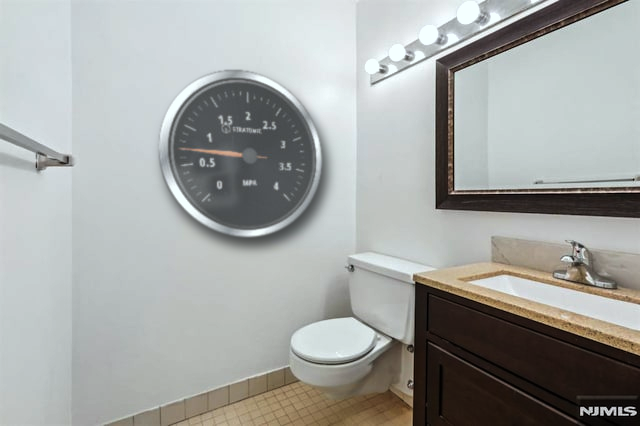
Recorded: 0.7,MPa
